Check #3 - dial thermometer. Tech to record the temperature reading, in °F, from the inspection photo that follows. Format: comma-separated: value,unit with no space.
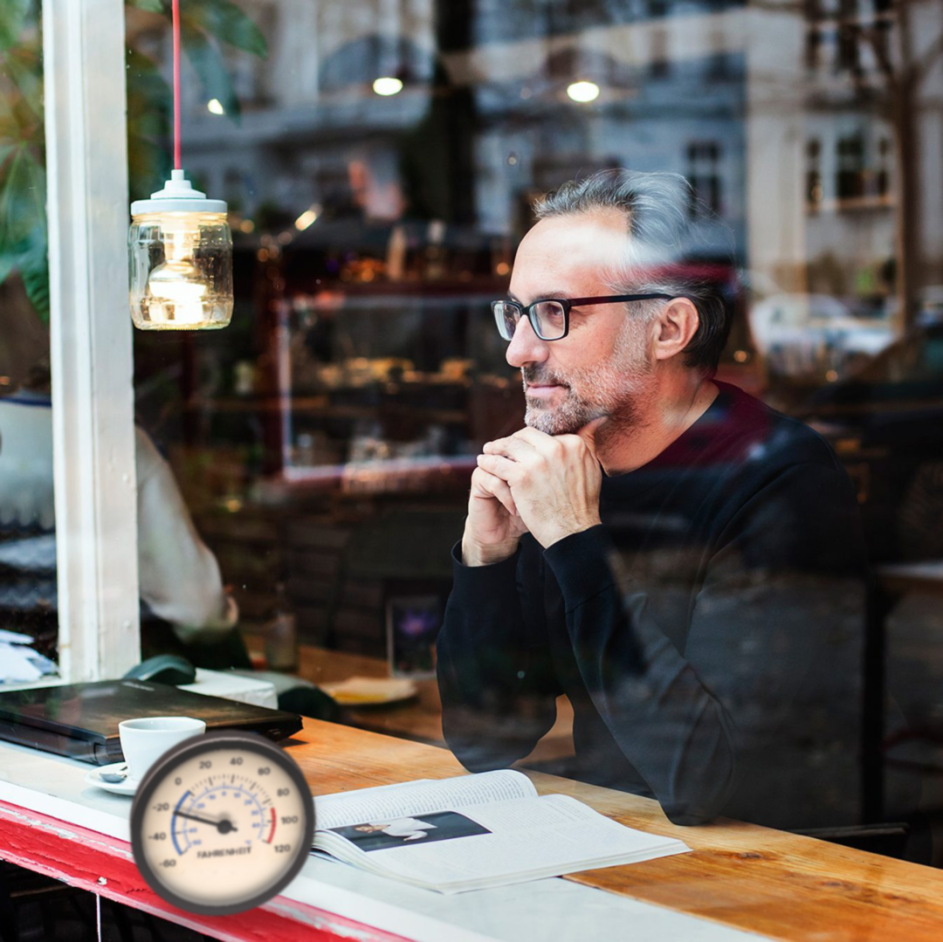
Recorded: -20,°F
